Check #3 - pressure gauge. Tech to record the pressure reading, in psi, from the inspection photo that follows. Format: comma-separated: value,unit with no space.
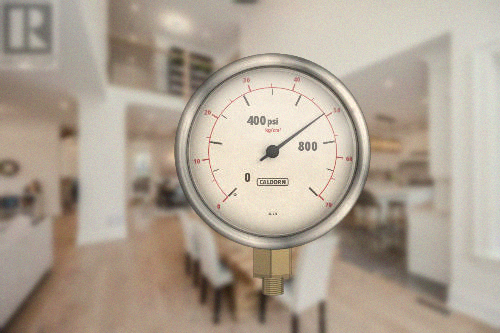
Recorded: 700,psi
